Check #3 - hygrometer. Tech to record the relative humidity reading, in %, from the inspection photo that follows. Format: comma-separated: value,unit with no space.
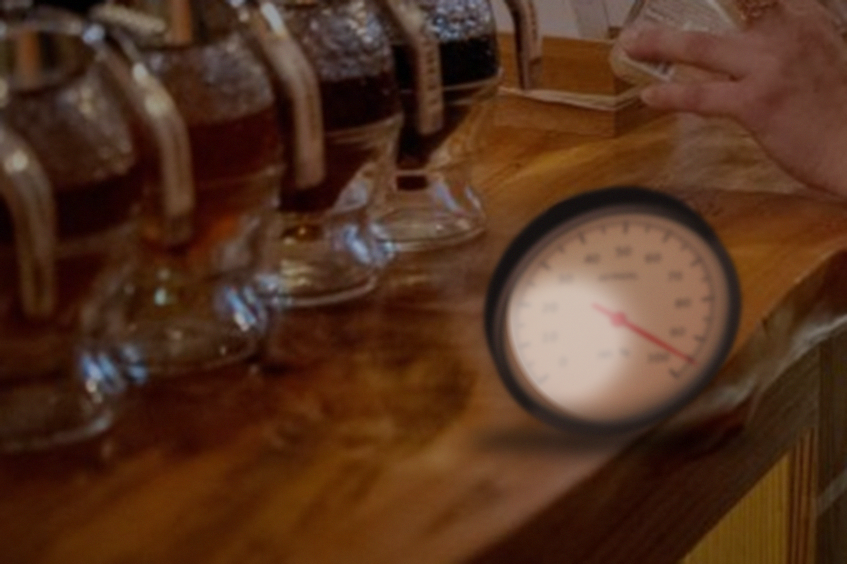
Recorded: 95,%
